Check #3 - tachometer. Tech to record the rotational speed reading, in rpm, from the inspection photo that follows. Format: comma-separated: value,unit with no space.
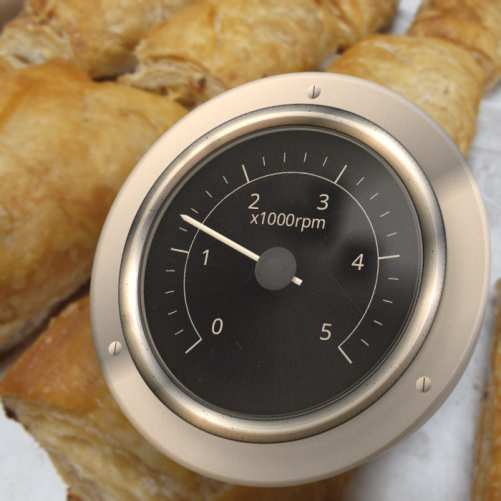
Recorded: 1300,rpm
